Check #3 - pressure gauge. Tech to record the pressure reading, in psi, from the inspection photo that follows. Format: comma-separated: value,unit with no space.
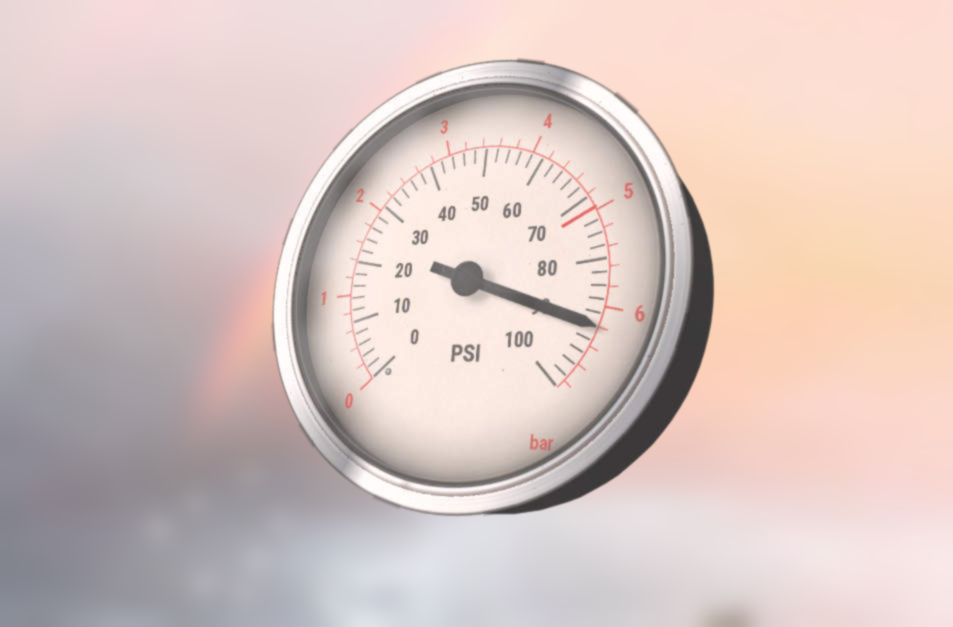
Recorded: 90,psi
